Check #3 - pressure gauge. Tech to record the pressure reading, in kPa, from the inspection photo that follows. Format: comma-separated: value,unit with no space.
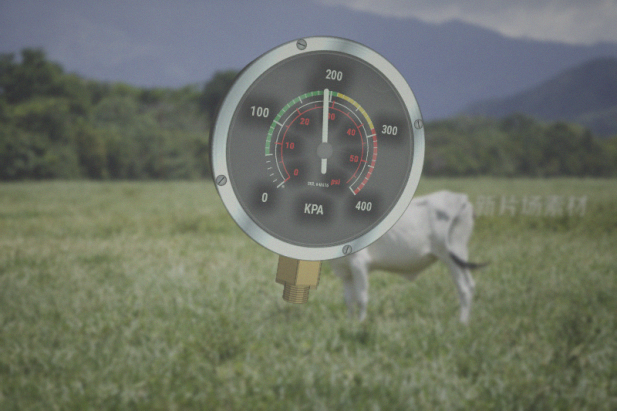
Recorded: 190,kPa
